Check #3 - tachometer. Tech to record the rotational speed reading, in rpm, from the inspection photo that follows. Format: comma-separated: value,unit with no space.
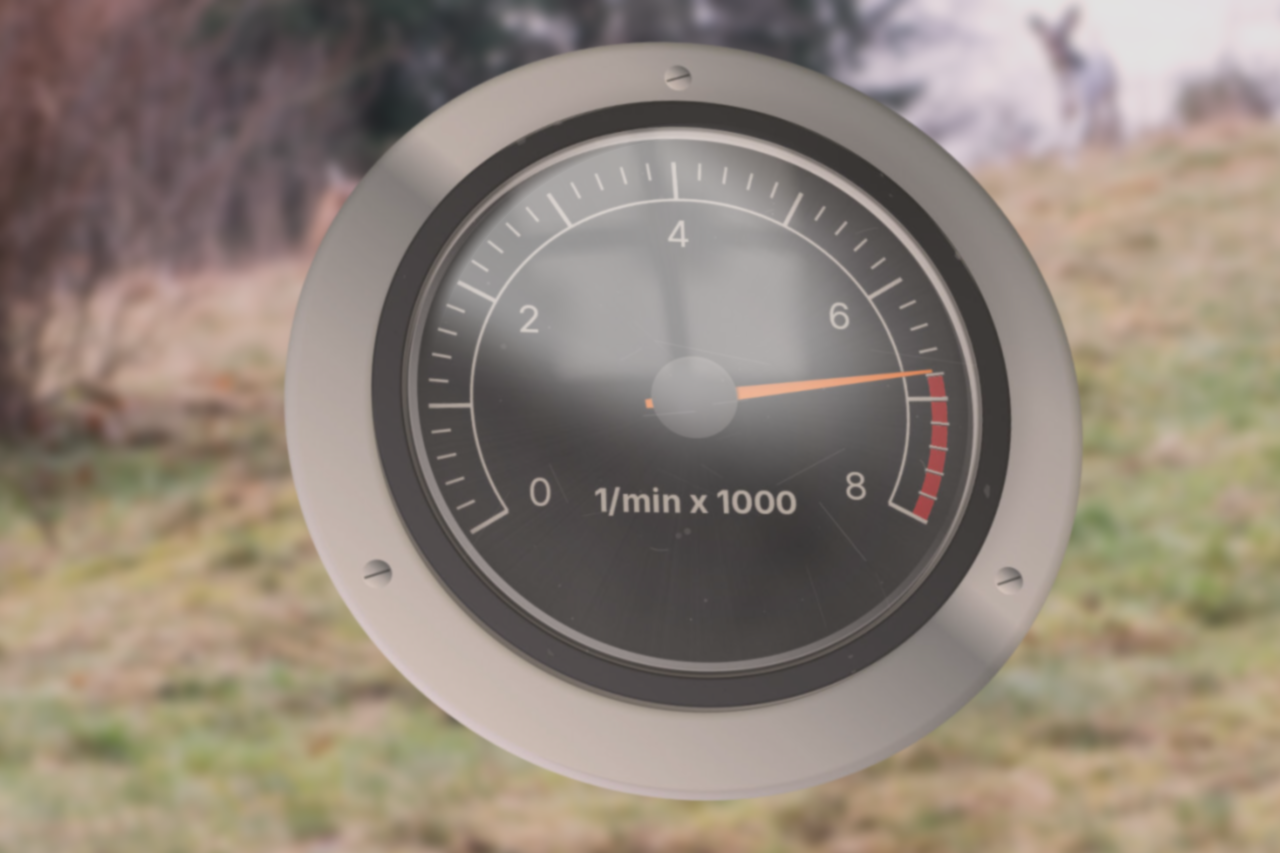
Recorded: 6800,rpm
